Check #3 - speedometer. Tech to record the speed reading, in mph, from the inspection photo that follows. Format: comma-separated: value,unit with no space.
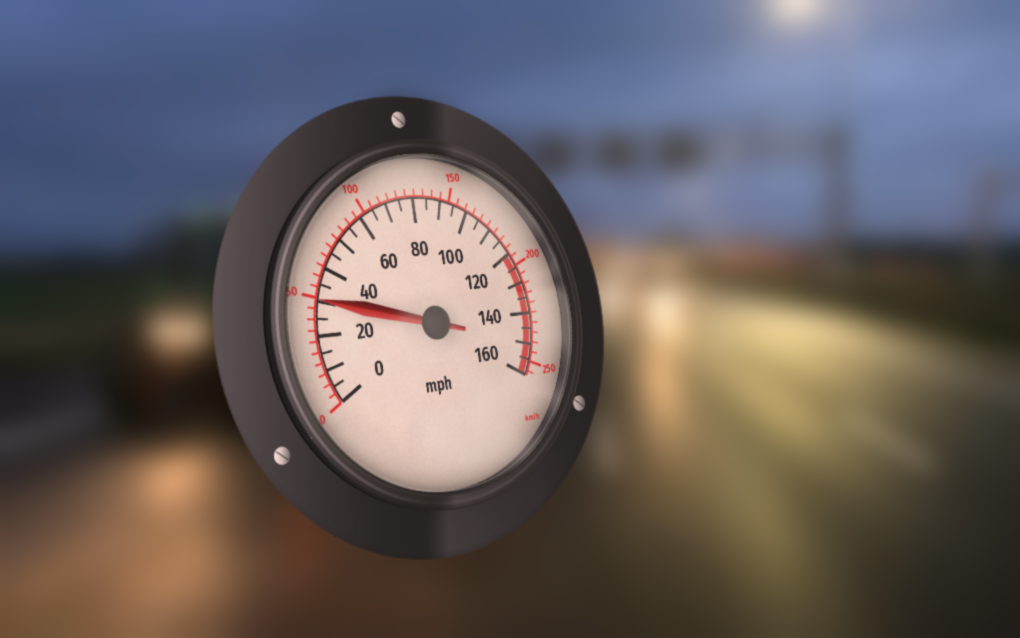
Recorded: 30,mph
